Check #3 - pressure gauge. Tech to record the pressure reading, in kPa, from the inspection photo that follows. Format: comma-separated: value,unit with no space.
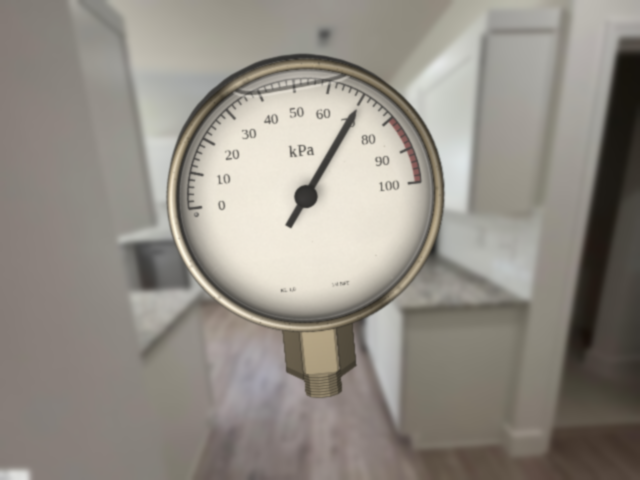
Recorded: 70,kPa
